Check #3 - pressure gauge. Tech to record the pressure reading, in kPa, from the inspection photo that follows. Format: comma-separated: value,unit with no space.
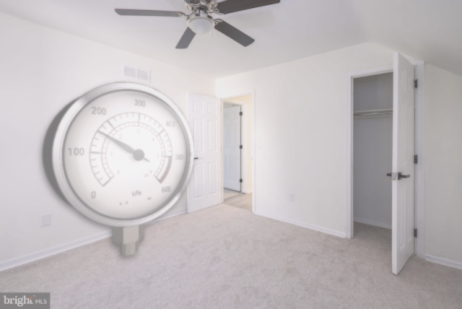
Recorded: 160,kPa
